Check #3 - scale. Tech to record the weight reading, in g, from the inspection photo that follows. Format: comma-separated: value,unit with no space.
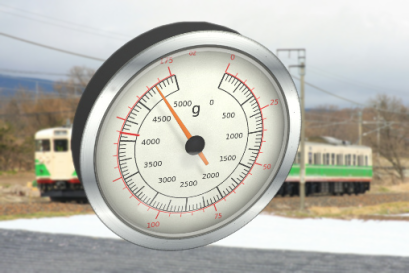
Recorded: 4750,g
